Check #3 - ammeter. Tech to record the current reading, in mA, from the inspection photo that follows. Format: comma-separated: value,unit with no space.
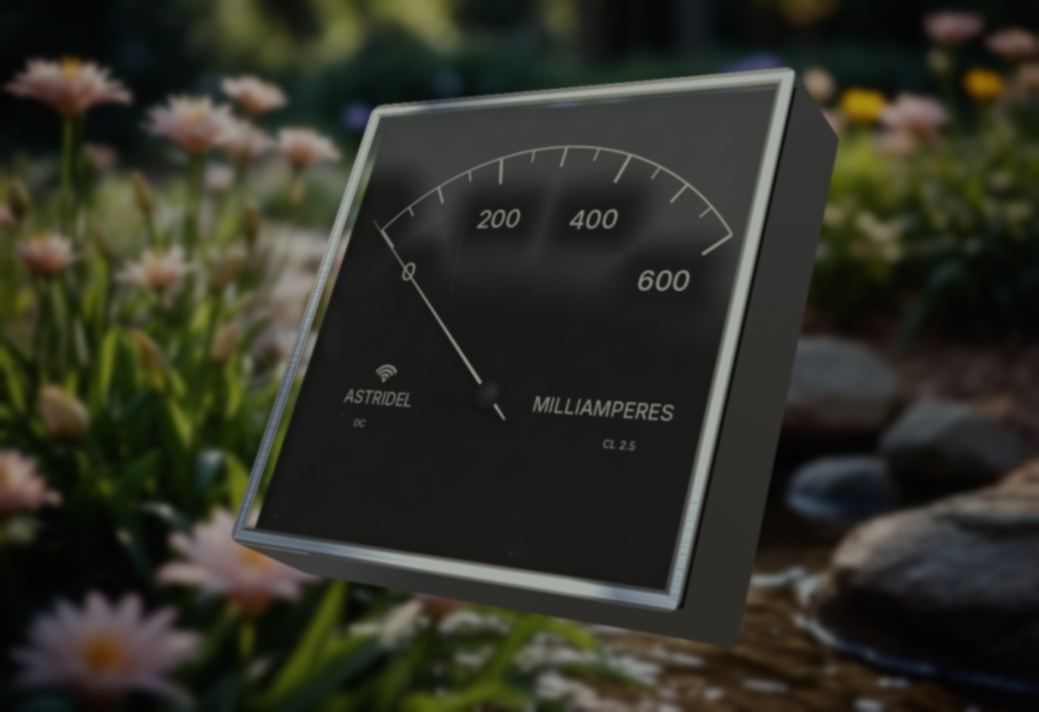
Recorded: 0,mA
